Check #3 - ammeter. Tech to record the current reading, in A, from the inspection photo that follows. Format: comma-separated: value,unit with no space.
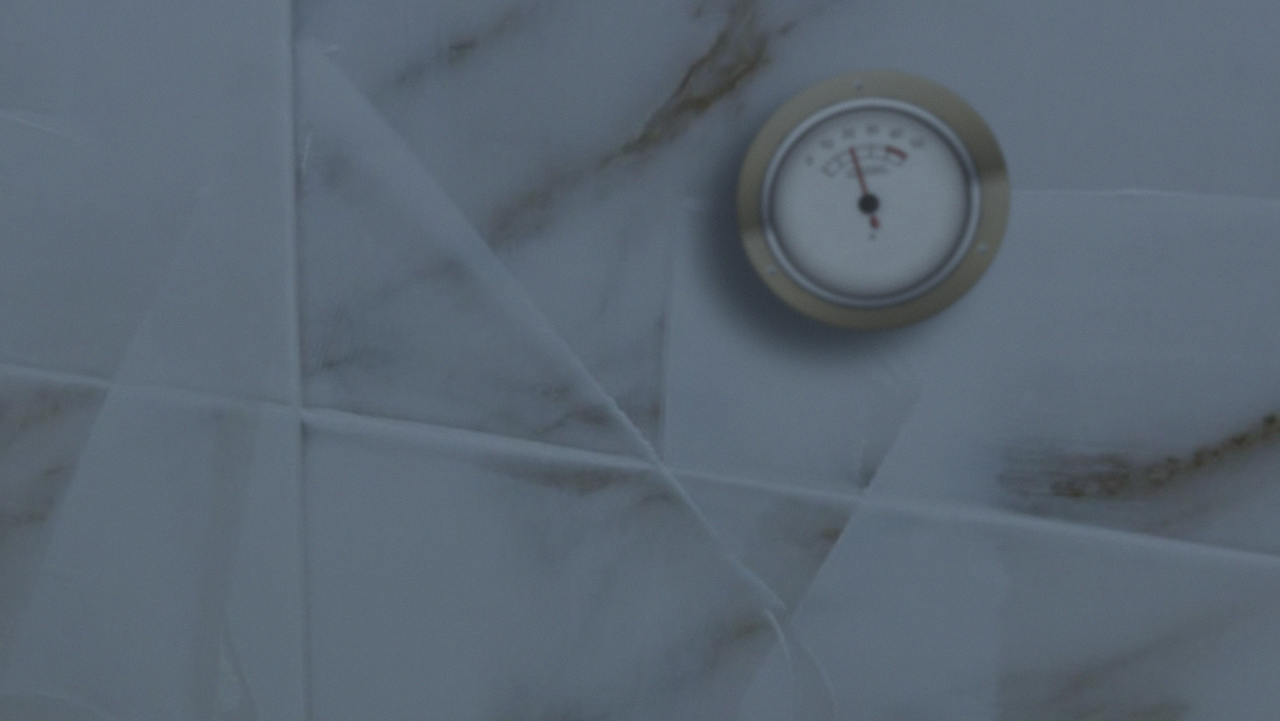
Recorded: 20,A
